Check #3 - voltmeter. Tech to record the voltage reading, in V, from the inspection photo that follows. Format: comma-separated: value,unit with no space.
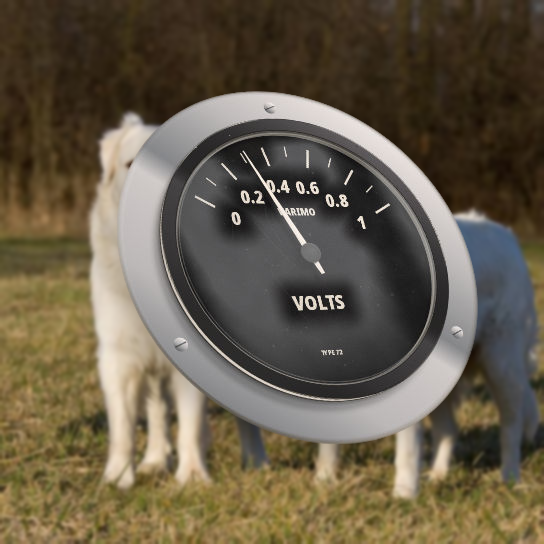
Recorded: 0.3,V
